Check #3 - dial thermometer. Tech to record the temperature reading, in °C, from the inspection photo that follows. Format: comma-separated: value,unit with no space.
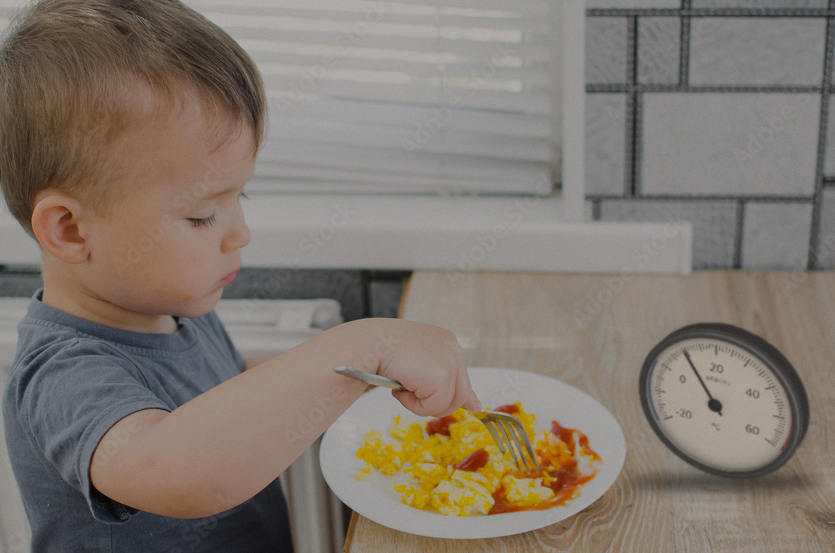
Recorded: 10,°C
